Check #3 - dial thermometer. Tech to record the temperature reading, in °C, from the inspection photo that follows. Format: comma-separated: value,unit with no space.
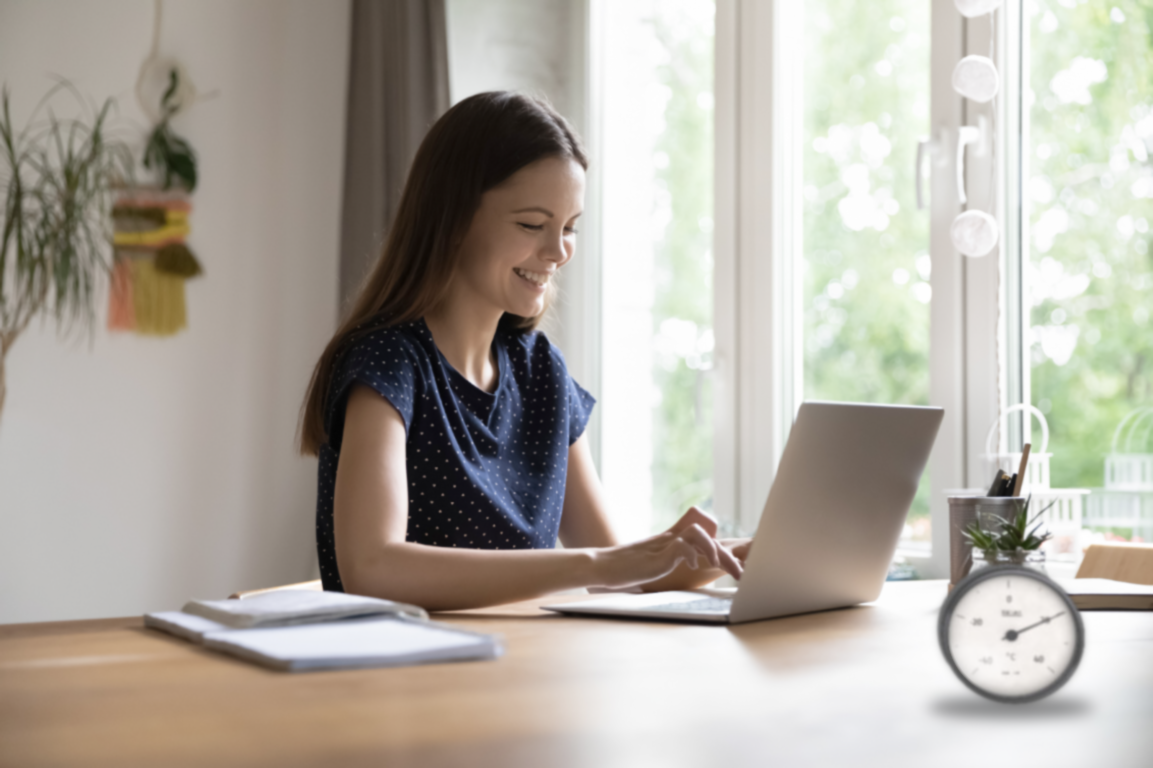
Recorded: 20,°C
